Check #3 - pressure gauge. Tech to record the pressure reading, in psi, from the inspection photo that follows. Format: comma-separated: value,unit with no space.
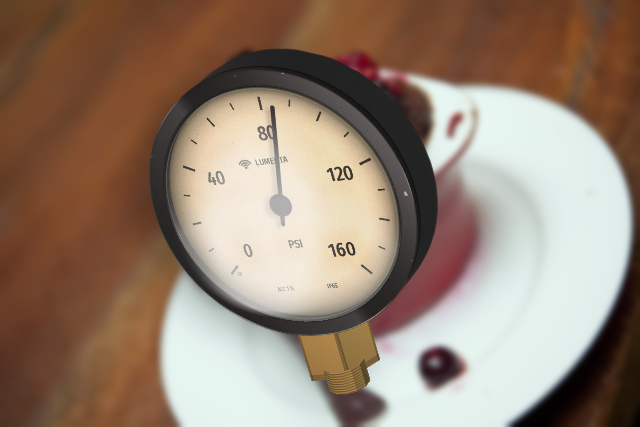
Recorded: 85,psi
